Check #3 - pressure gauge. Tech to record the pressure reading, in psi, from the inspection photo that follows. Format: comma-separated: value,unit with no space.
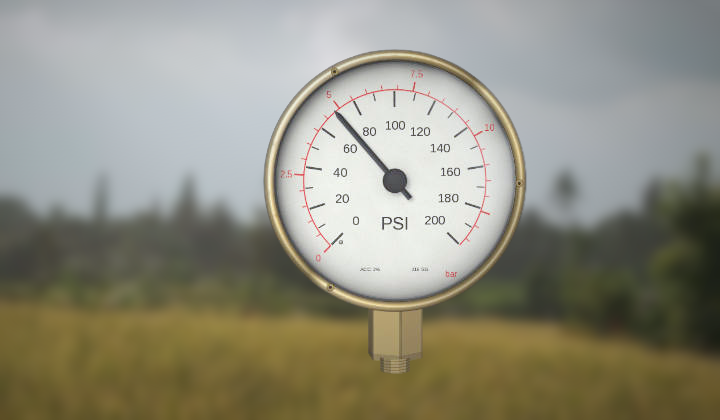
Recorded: 70,psi
